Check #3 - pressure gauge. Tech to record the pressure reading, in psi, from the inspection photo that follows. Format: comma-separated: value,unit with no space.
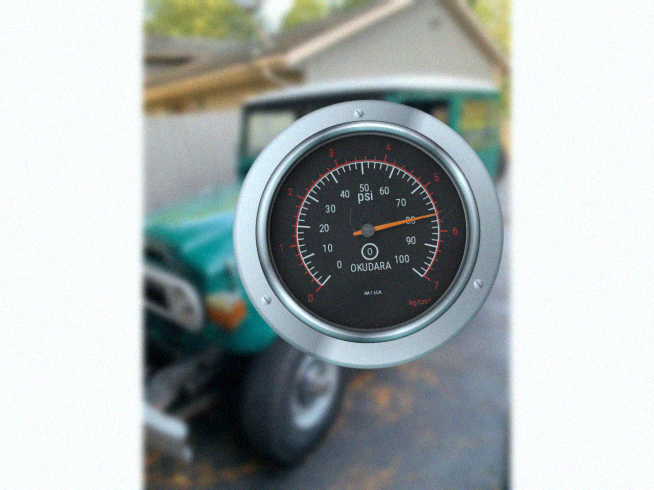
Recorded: 80,psi
